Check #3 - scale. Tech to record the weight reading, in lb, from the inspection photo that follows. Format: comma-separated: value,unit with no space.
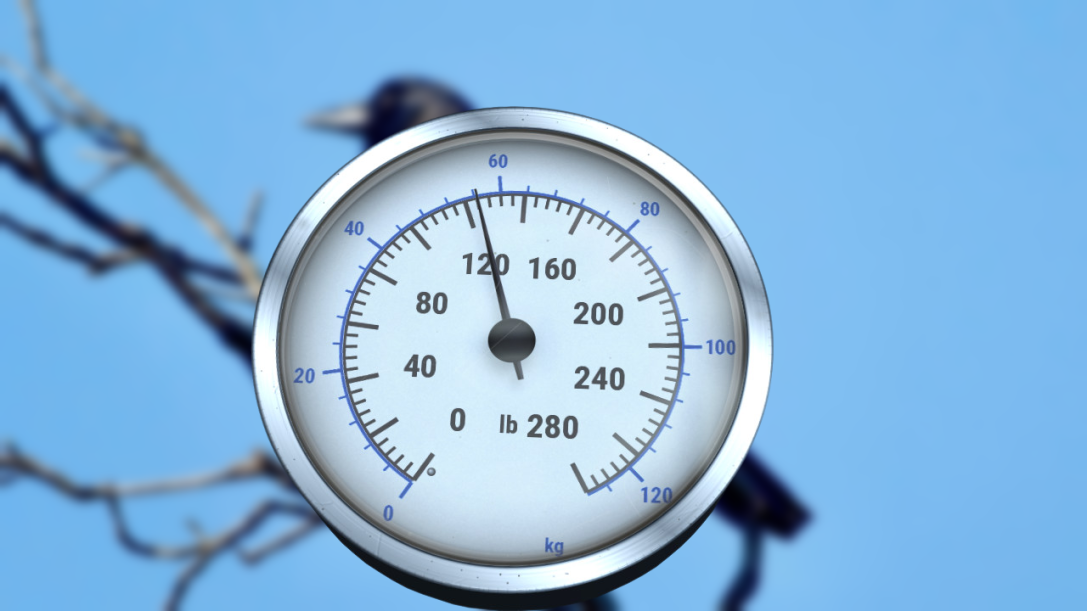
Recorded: 124,lb
